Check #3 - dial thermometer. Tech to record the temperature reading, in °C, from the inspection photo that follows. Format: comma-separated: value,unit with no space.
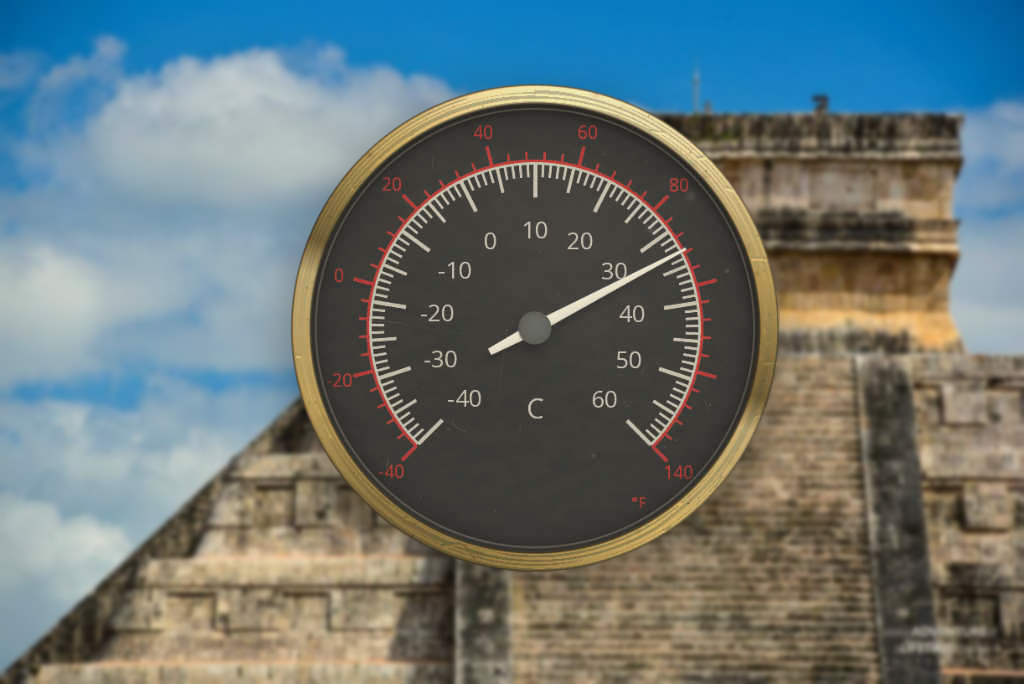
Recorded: 33,°C
